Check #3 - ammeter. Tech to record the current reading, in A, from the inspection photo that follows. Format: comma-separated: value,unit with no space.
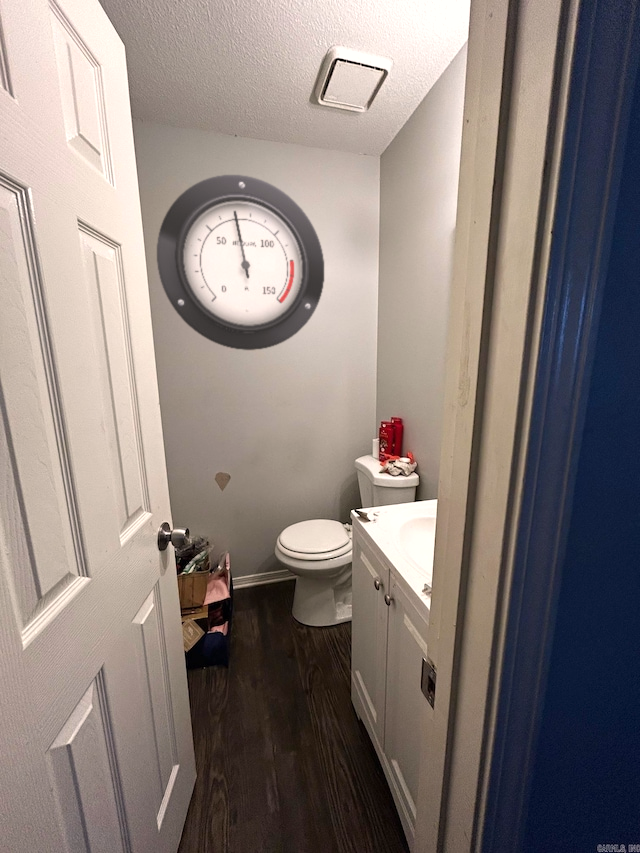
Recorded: 70,A
